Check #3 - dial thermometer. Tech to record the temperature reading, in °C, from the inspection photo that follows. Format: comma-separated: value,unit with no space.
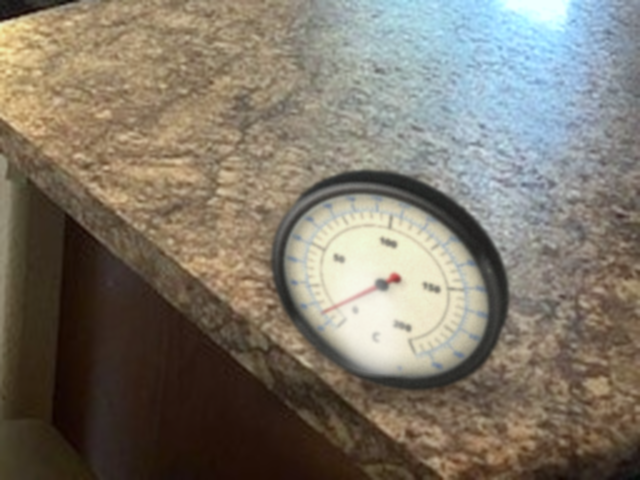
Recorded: 10,°C
